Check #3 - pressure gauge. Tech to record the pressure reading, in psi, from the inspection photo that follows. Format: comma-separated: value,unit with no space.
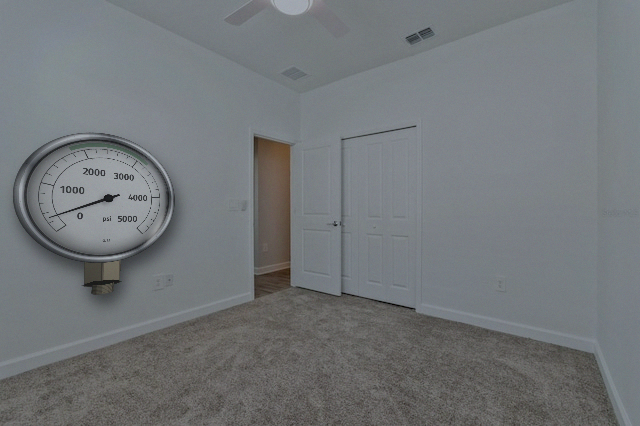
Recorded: 300,psi
